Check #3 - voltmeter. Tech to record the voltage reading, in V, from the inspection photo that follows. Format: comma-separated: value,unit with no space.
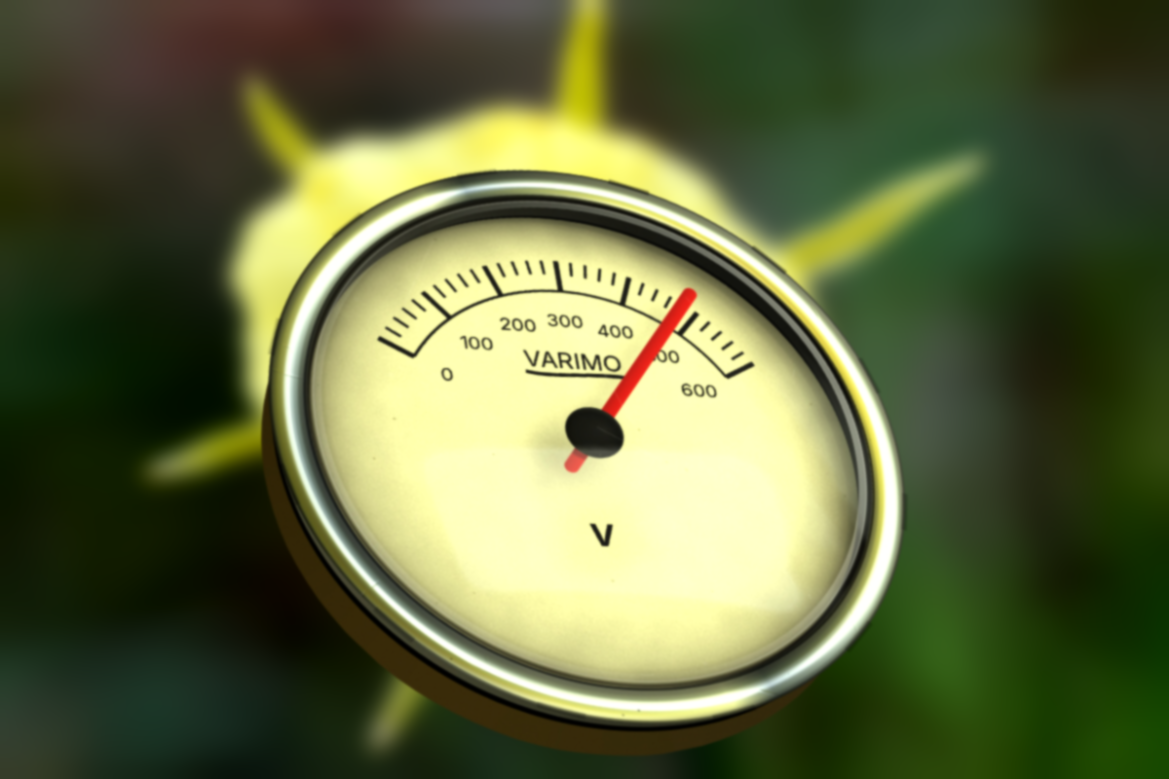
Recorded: 480,V
